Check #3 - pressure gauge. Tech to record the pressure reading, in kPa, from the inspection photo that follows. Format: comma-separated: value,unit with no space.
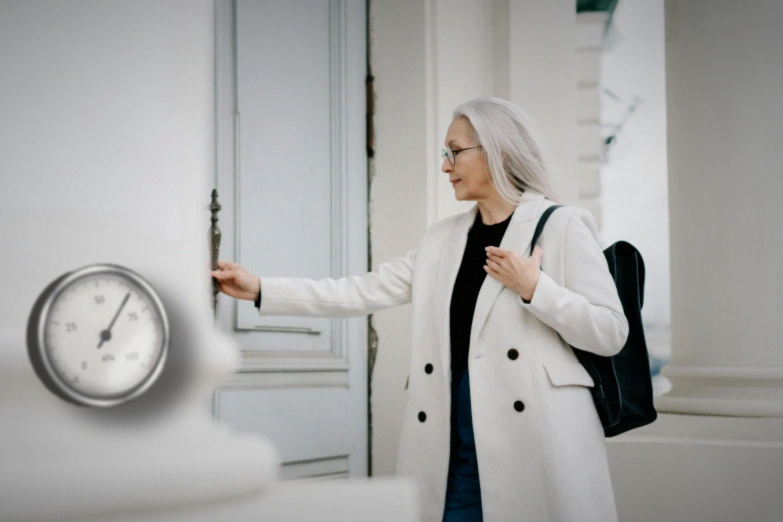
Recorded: 65,kPa
